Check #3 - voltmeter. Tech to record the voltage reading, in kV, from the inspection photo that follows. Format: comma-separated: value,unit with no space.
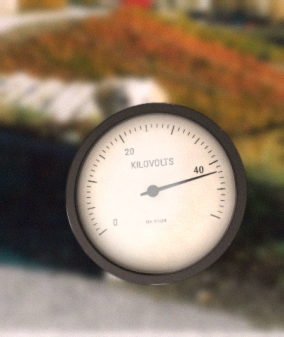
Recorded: 42,kV
